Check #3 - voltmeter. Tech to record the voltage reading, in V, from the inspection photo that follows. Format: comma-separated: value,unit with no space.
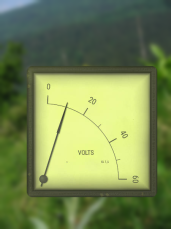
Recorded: 10,V
